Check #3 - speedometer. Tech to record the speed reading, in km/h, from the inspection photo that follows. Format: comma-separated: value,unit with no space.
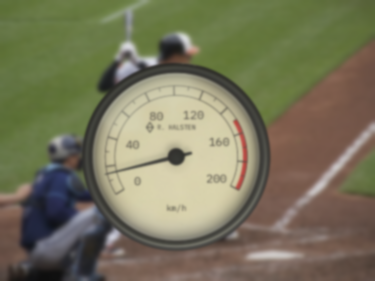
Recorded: 15,km/h
